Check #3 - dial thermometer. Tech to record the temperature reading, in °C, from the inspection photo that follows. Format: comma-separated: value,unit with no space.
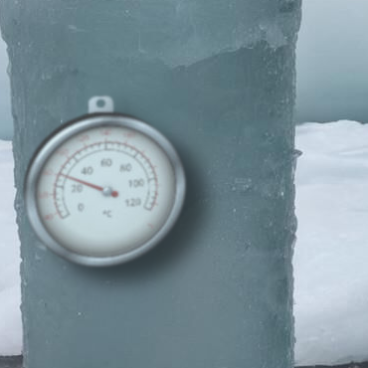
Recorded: 28,°C
